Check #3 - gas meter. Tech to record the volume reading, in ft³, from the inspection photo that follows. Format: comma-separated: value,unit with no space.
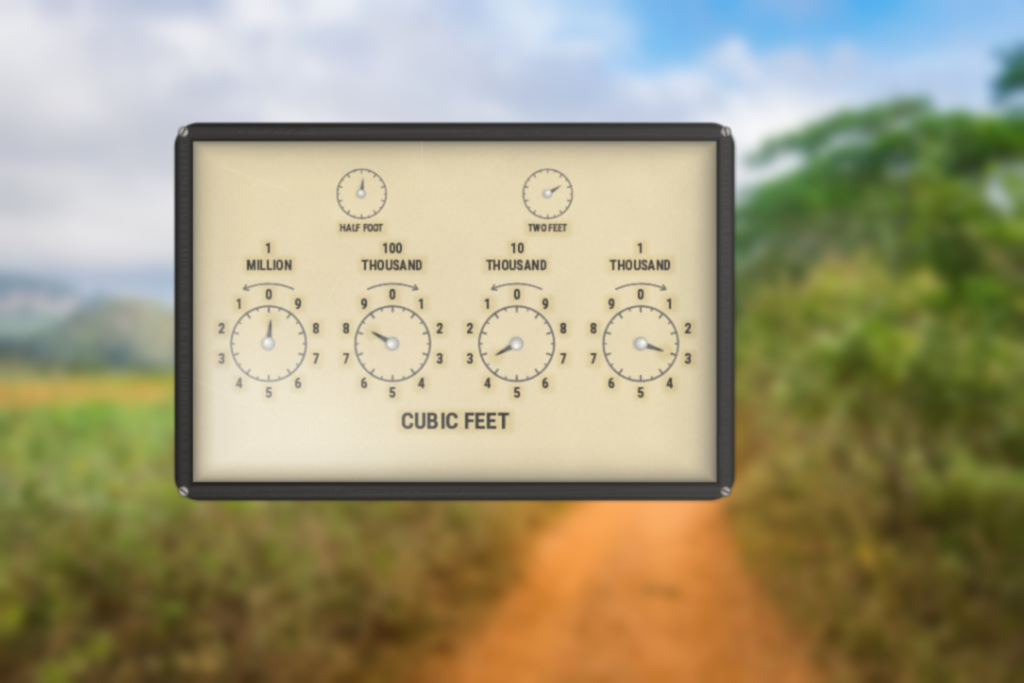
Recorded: 983300,ft³
